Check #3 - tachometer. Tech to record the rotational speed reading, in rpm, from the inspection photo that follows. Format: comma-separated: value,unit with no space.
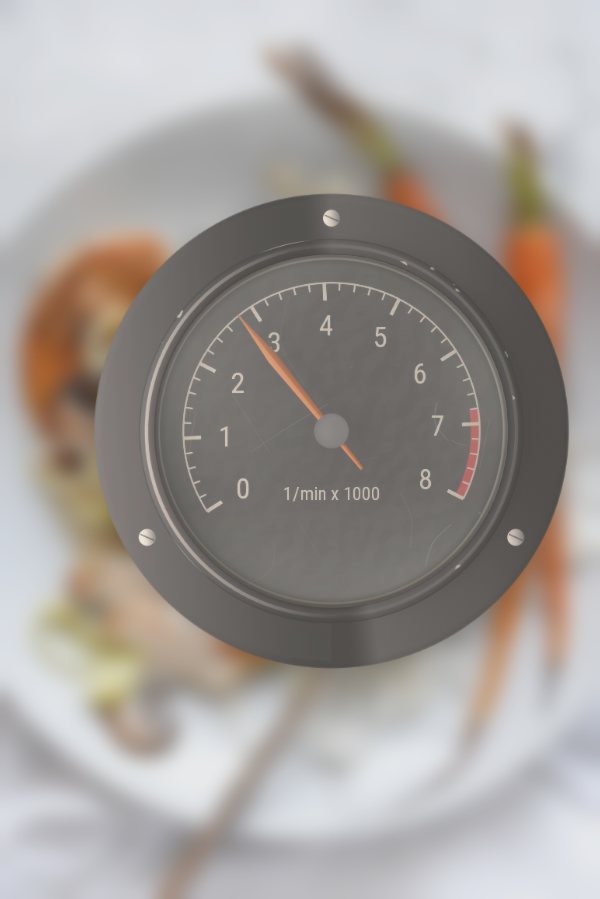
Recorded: 2800,rpm
